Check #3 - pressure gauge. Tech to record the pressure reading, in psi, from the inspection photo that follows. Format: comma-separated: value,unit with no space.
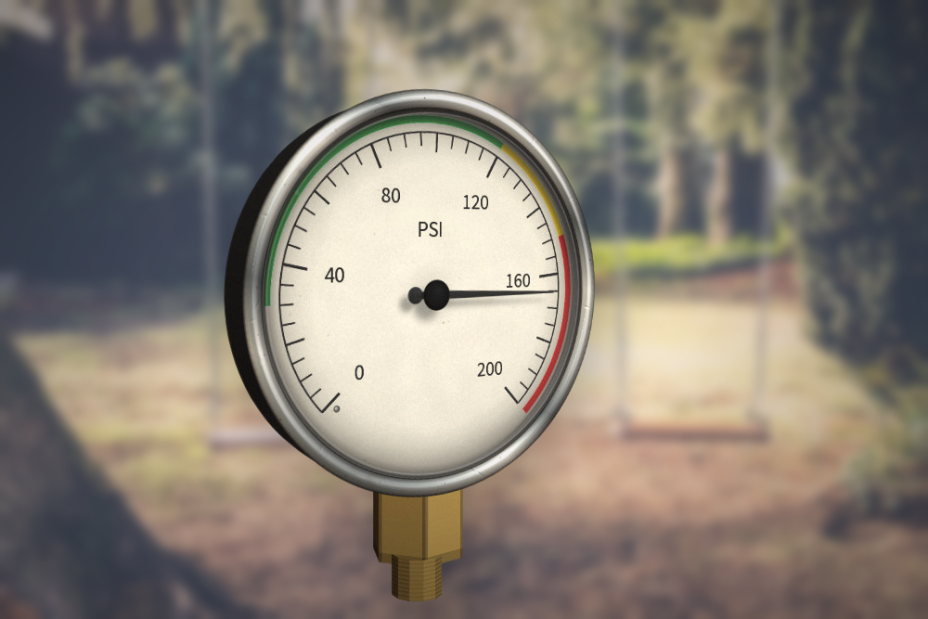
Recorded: 165,psi
